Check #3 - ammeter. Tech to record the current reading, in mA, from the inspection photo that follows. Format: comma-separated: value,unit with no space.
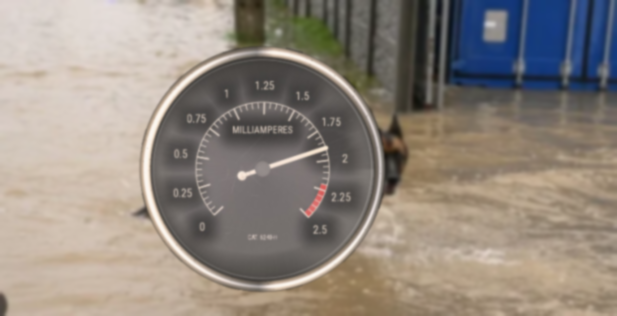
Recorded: 1.9,mA
